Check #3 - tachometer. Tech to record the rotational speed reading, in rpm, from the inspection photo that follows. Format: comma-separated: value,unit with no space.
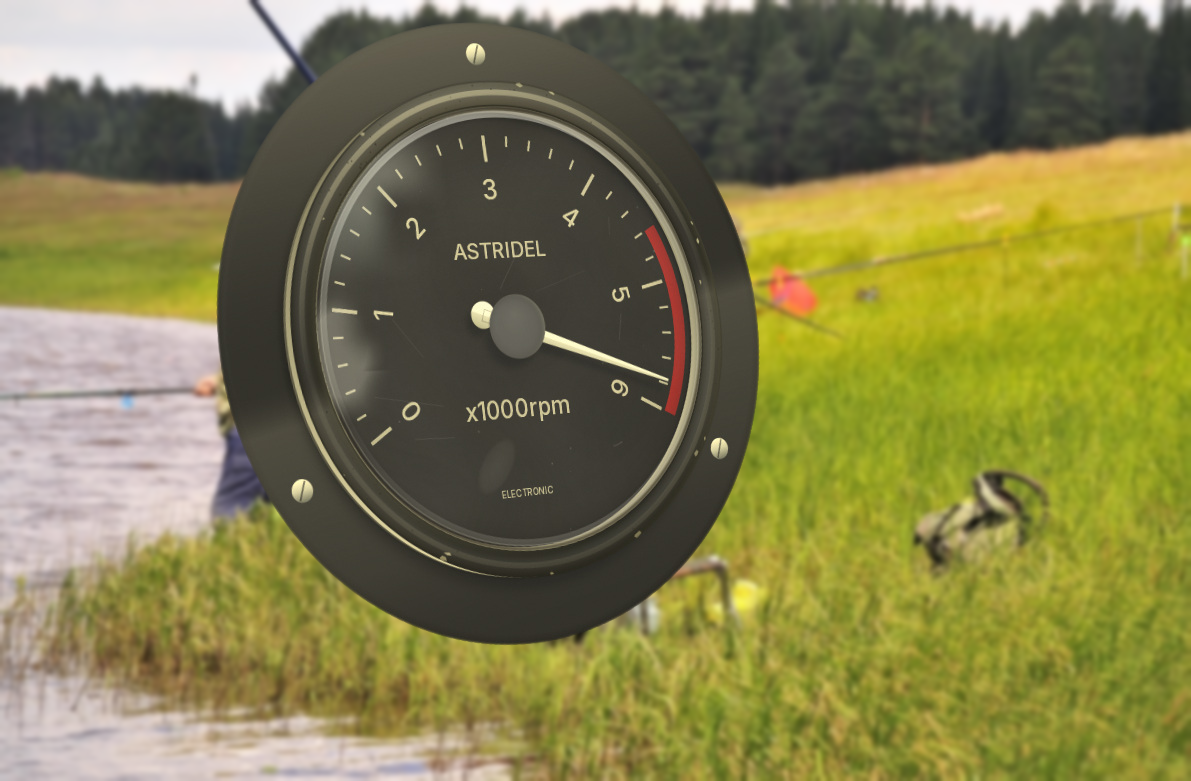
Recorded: 5800,rpm
